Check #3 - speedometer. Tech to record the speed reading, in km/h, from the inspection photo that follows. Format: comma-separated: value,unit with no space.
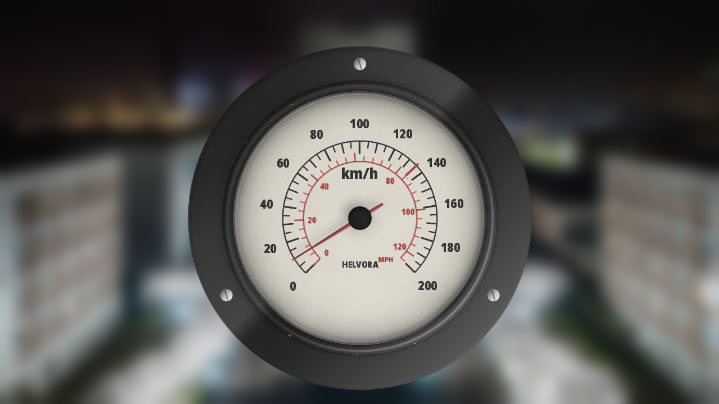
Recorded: 10,km/h
